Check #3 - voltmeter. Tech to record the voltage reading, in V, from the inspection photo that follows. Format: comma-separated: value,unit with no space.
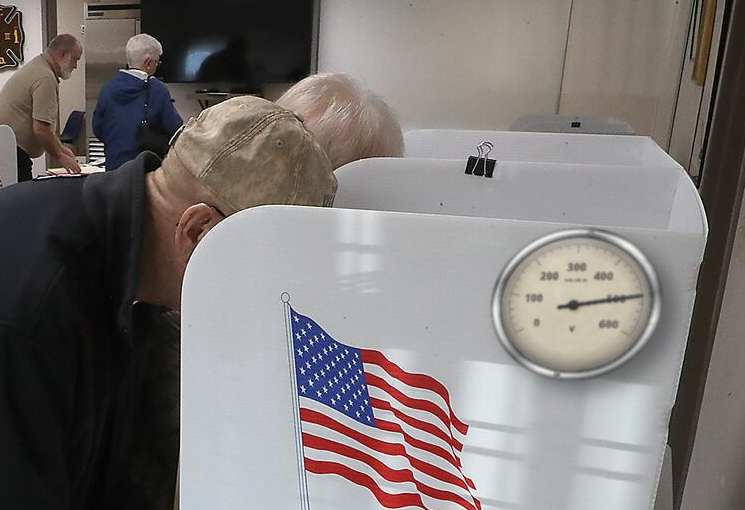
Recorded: 500,V
